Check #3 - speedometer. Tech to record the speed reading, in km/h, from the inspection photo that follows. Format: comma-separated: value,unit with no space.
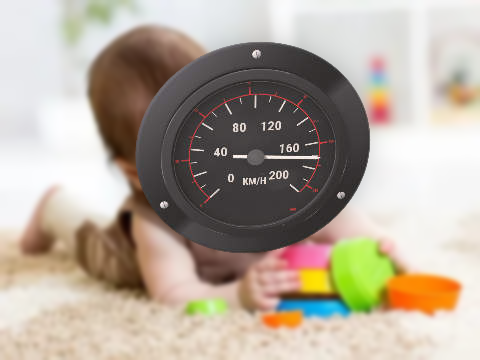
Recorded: 170,km/h
